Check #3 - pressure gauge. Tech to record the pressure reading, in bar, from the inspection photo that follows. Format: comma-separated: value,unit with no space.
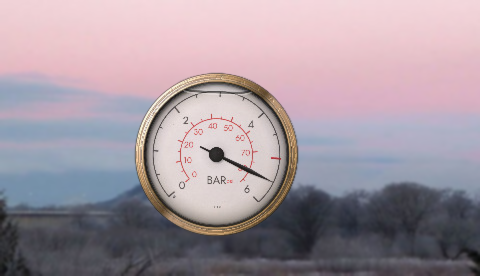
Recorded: 5.5,bar
